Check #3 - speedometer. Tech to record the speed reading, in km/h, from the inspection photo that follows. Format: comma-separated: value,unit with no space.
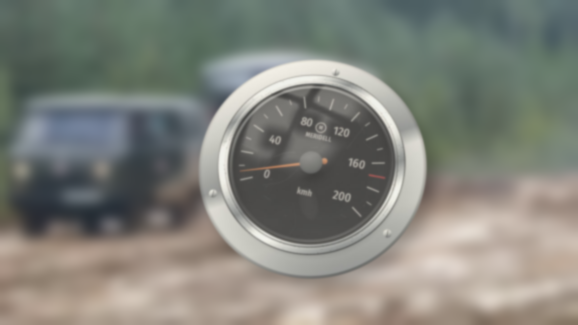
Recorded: 5,km/h
